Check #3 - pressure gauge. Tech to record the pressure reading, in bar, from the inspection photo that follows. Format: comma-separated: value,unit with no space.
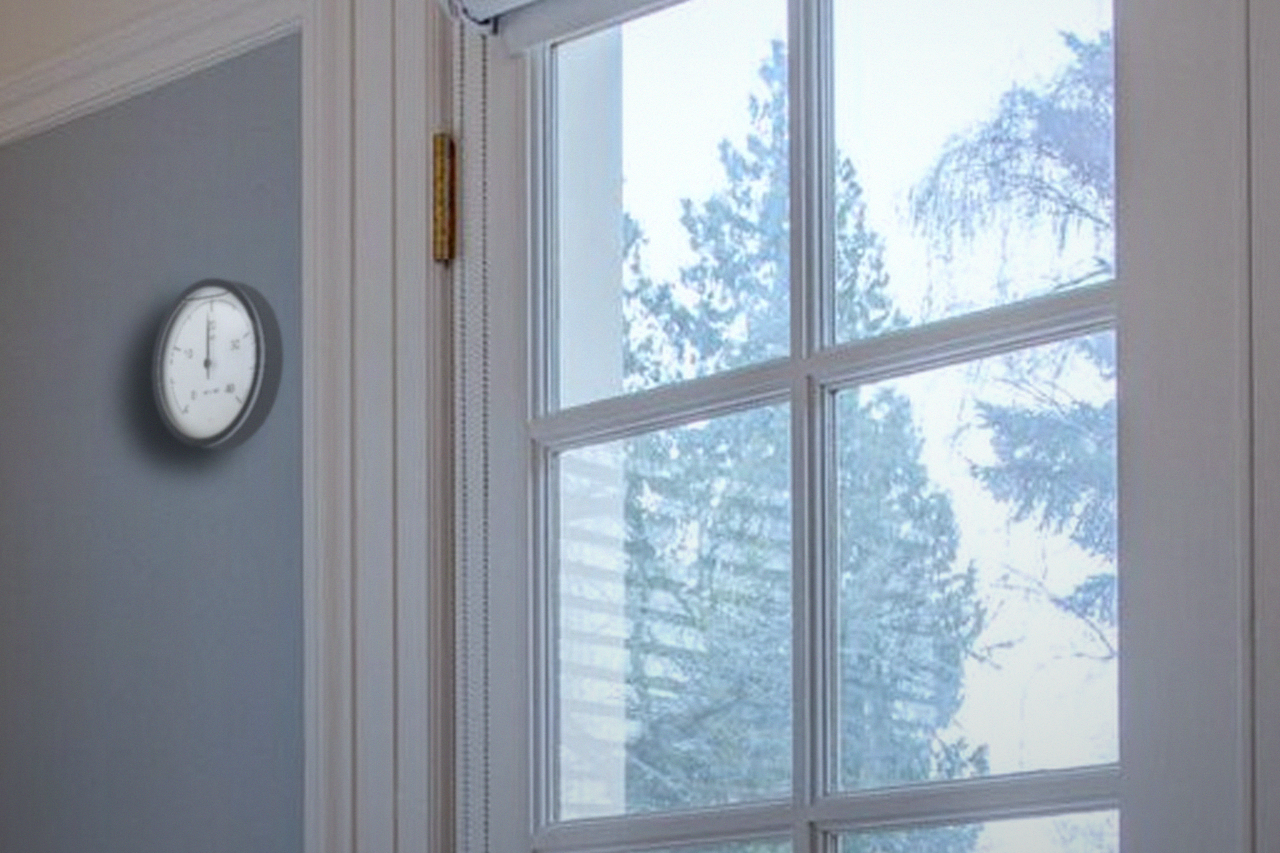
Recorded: 20,bar
